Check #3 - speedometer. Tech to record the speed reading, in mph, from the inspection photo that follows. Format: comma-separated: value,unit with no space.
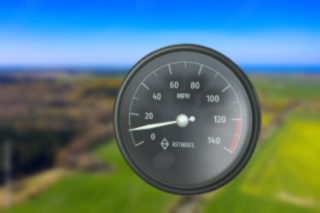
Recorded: 10,mph
